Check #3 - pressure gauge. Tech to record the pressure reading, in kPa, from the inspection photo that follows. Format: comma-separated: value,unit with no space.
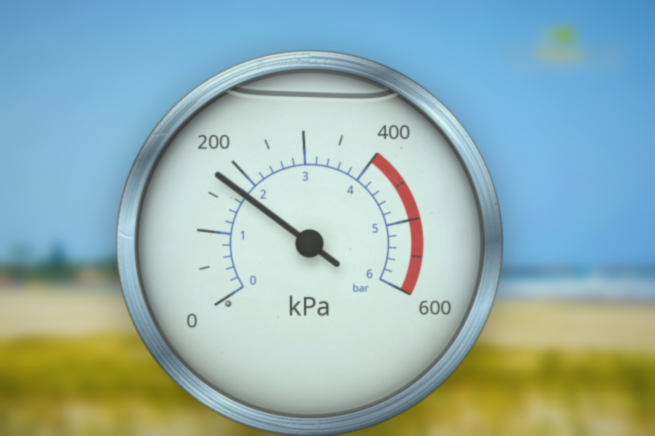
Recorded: 175,kPa
